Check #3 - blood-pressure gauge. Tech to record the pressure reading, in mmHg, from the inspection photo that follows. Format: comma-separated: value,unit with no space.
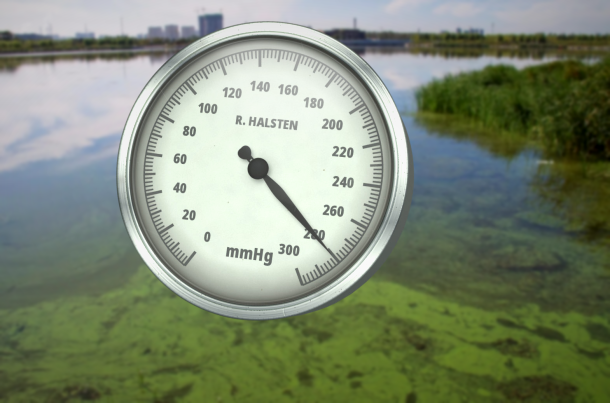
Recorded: 280,mmHg
